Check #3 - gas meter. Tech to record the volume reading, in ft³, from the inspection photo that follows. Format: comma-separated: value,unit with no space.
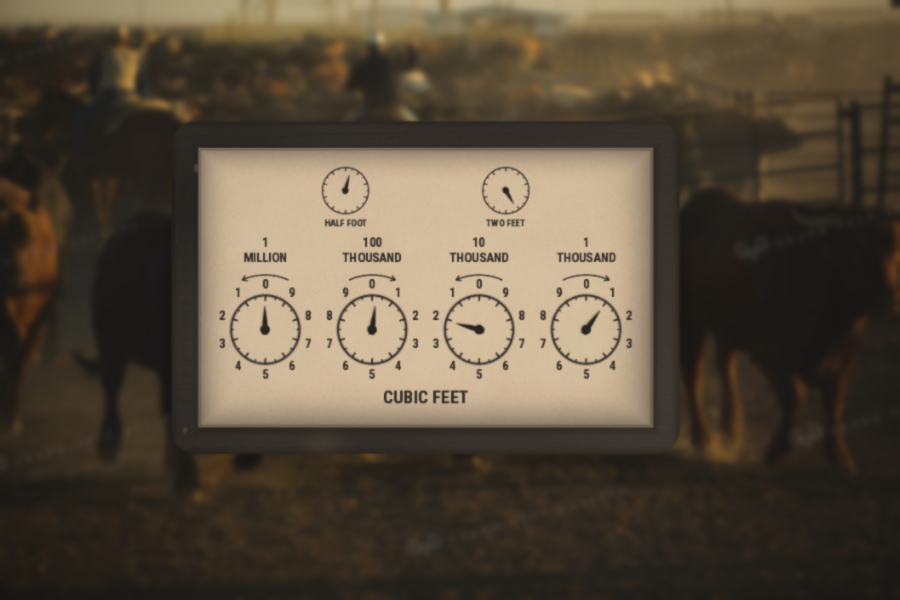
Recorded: 2100,ft³
